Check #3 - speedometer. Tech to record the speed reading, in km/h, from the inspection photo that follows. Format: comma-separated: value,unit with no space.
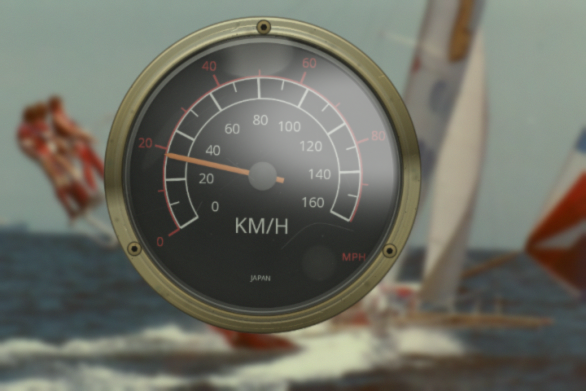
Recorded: 30,km/h
